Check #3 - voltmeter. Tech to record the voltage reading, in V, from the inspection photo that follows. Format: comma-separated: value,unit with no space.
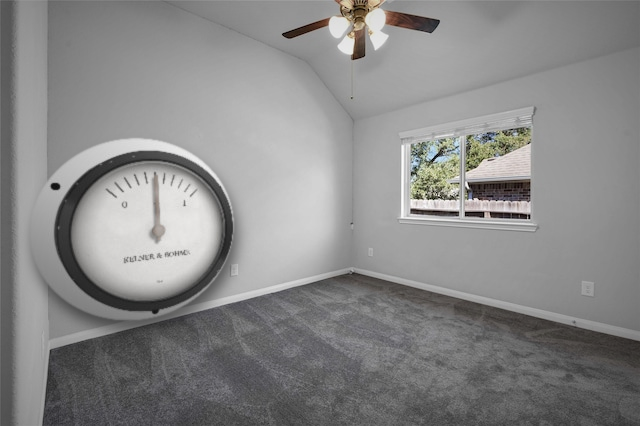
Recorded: 0.5,V
